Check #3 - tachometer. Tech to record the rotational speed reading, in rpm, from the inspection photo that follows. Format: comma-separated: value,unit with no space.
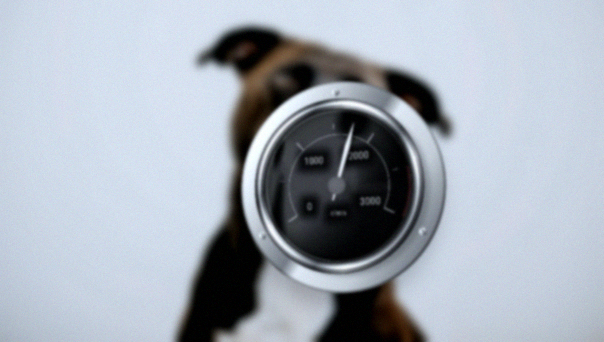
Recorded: 1750,rpm
